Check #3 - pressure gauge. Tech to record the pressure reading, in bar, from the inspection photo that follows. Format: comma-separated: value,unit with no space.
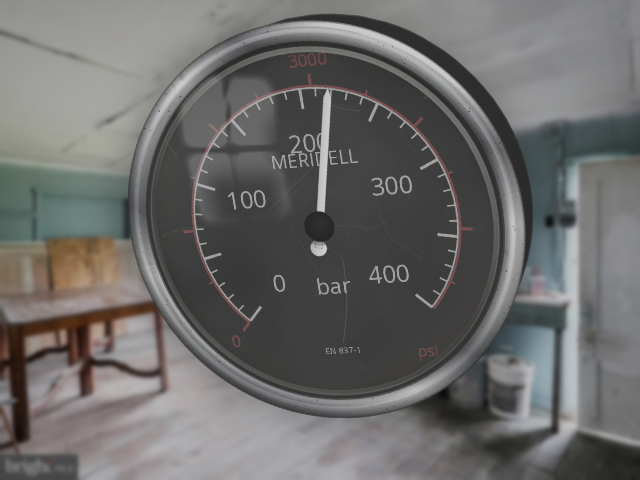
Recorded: 220,bar
